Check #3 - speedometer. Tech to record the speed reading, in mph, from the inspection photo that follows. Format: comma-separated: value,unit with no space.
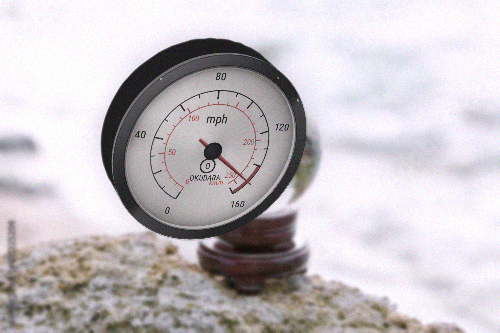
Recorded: 150,mph
